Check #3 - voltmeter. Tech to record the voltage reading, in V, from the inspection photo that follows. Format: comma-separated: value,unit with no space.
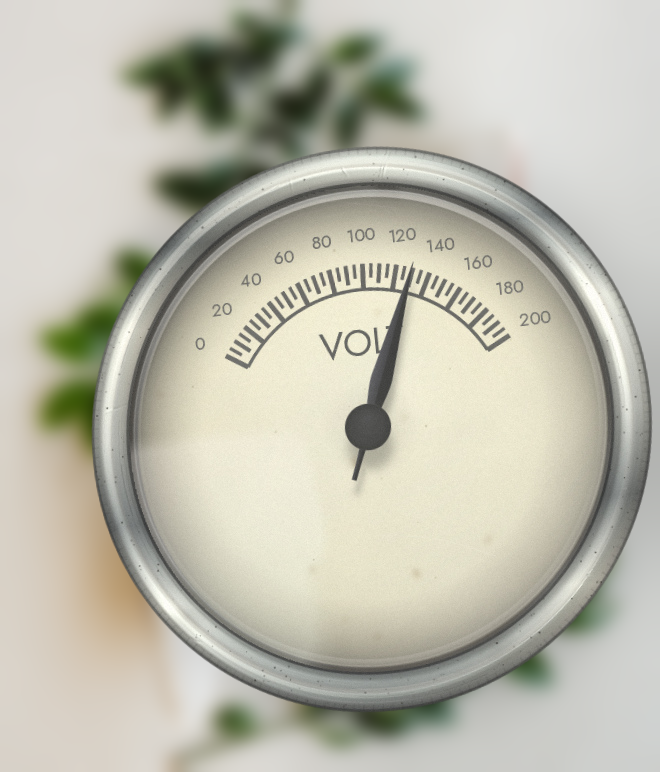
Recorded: 130,V
